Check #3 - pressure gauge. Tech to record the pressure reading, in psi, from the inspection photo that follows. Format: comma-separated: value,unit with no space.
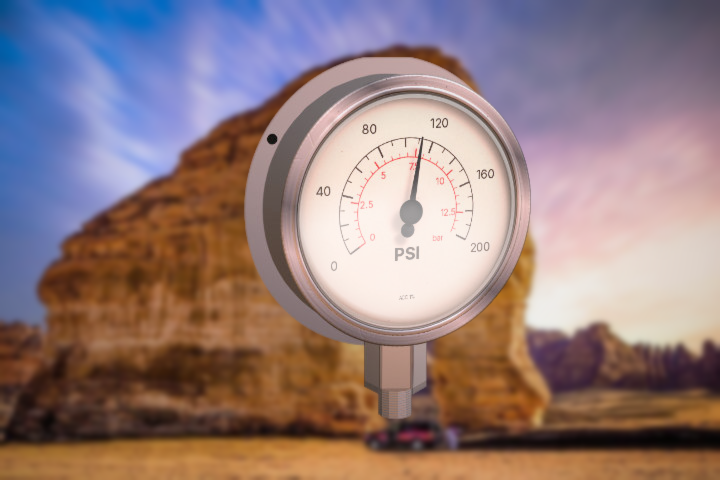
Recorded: 110,psi
